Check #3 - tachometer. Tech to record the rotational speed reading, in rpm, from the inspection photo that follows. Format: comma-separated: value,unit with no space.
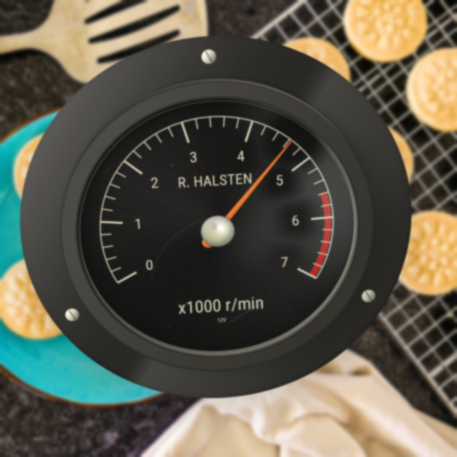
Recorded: 4600,rpm
